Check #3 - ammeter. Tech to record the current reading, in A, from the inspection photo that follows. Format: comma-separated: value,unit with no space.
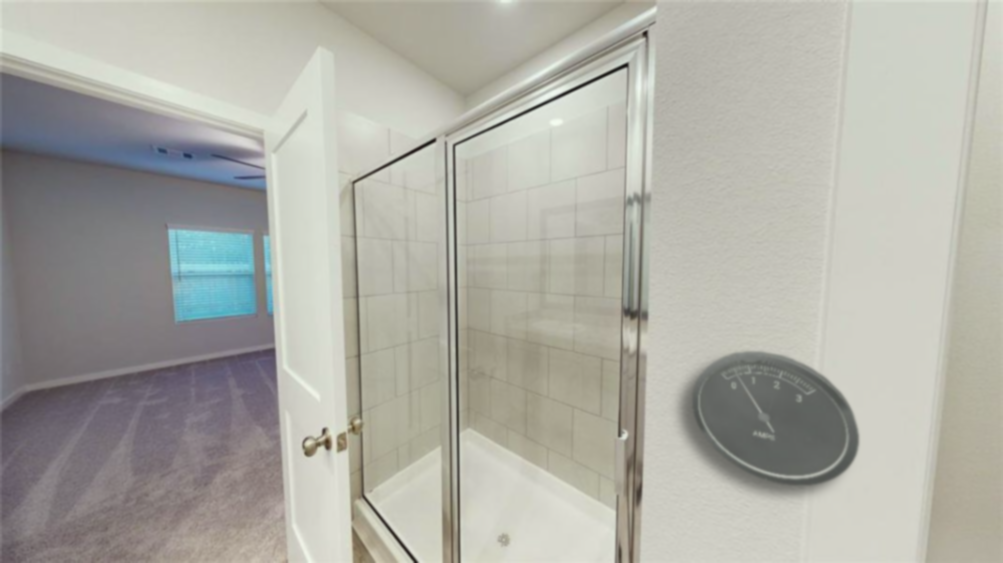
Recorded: 0.5,A
